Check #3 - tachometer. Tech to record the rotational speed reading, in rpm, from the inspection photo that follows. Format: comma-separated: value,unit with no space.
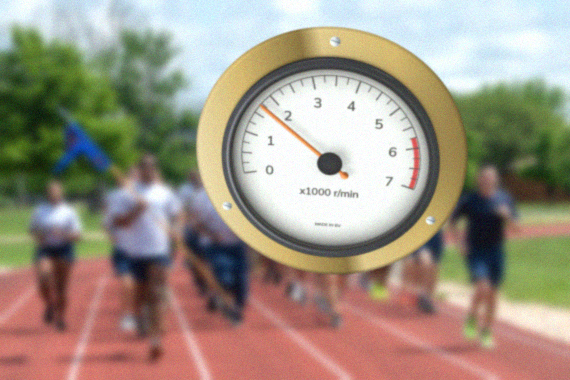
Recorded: 1750,rpm
